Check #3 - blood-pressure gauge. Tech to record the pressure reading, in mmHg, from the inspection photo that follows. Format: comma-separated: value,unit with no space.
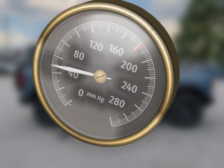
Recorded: 50,mmHg
